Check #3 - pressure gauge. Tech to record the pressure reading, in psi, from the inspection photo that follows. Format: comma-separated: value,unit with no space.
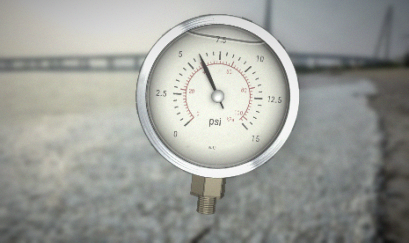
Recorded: 6,psi
